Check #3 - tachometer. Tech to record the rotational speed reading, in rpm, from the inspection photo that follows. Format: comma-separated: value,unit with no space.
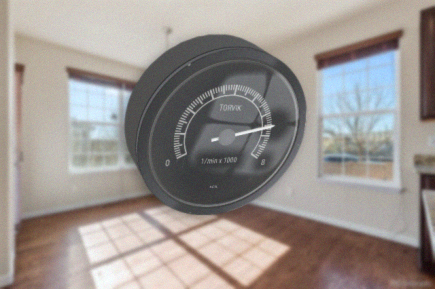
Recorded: 6500,rpm
